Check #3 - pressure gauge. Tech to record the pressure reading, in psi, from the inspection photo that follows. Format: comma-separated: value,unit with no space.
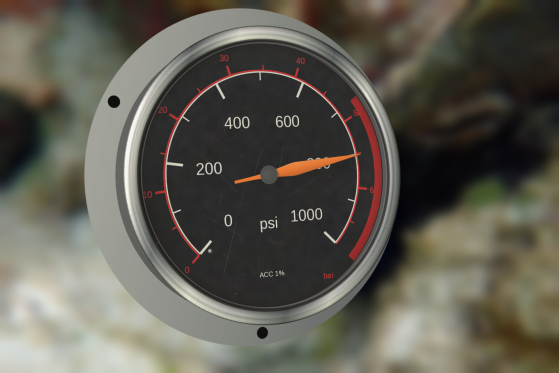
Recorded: 800,psi
